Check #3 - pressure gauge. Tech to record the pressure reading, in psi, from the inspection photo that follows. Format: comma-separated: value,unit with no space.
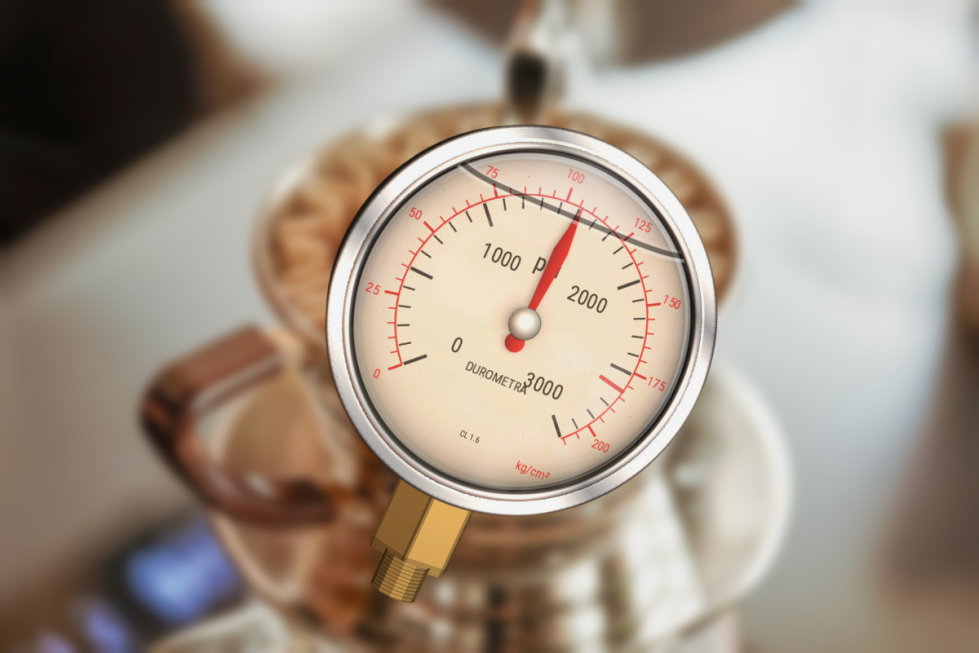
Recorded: 1500,psi
